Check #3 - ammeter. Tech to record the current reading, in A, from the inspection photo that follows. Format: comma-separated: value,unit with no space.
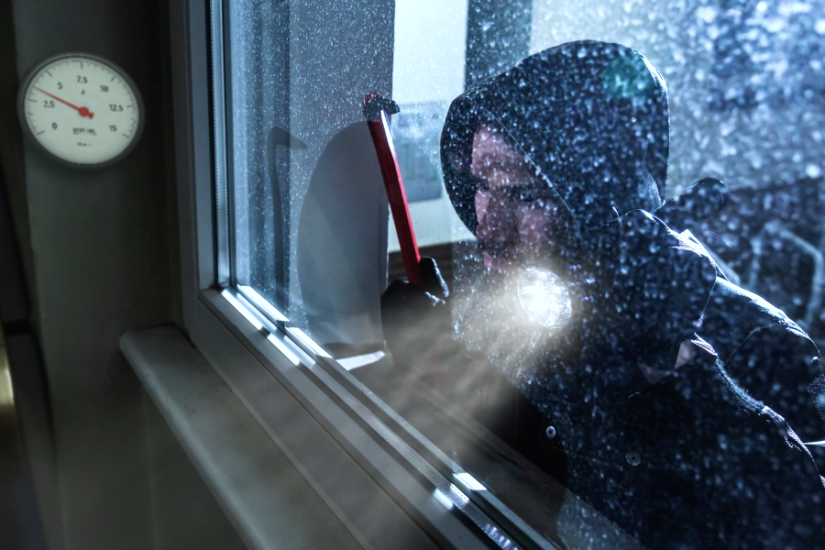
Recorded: 3.5,A
